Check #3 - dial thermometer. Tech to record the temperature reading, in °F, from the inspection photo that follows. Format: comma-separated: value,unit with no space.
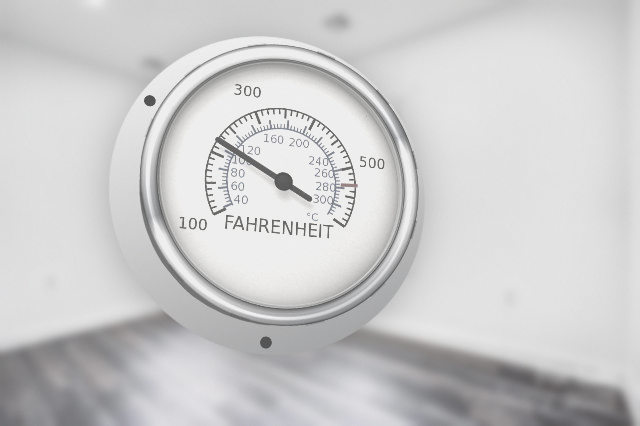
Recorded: 220,°F
